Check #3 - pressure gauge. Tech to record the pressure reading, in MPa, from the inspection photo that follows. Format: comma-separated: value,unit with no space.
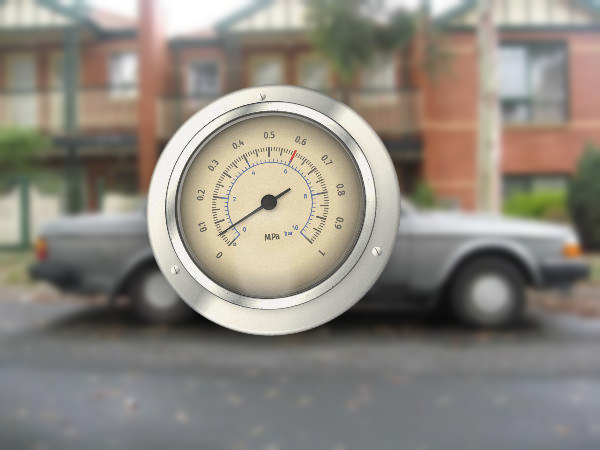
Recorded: 0.05,MPa
